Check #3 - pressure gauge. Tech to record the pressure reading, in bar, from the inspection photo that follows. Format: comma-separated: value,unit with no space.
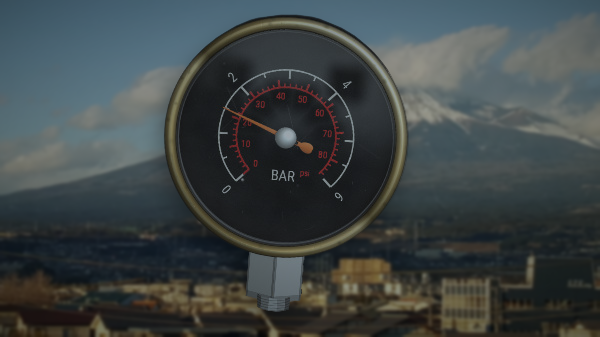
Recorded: 1.5,bar
